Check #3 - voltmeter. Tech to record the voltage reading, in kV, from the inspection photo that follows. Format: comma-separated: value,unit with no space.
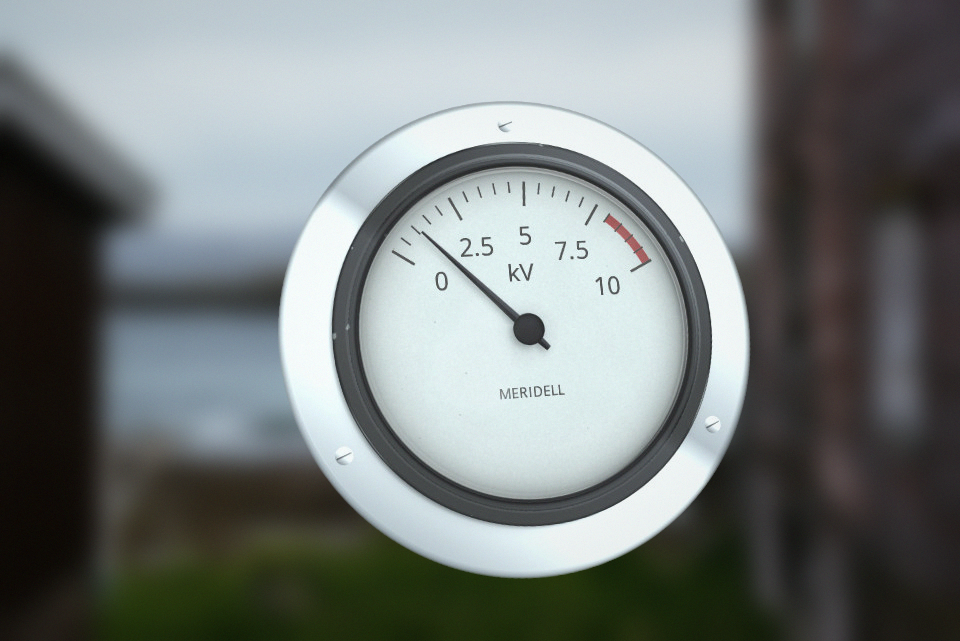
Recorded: 1,kV
